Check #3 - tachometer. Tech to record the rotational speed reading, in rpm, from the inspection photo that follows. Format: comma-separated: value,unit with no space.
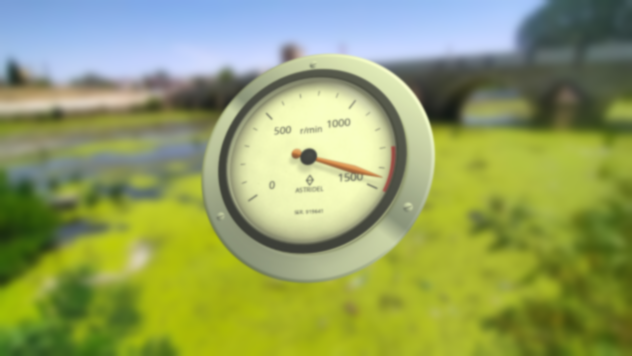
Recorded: 1450,rpm
